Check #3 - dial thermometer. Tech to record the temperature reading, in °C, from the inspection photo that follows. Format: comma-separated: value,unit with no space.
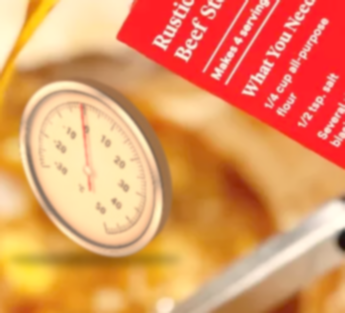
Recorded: 0,°C
